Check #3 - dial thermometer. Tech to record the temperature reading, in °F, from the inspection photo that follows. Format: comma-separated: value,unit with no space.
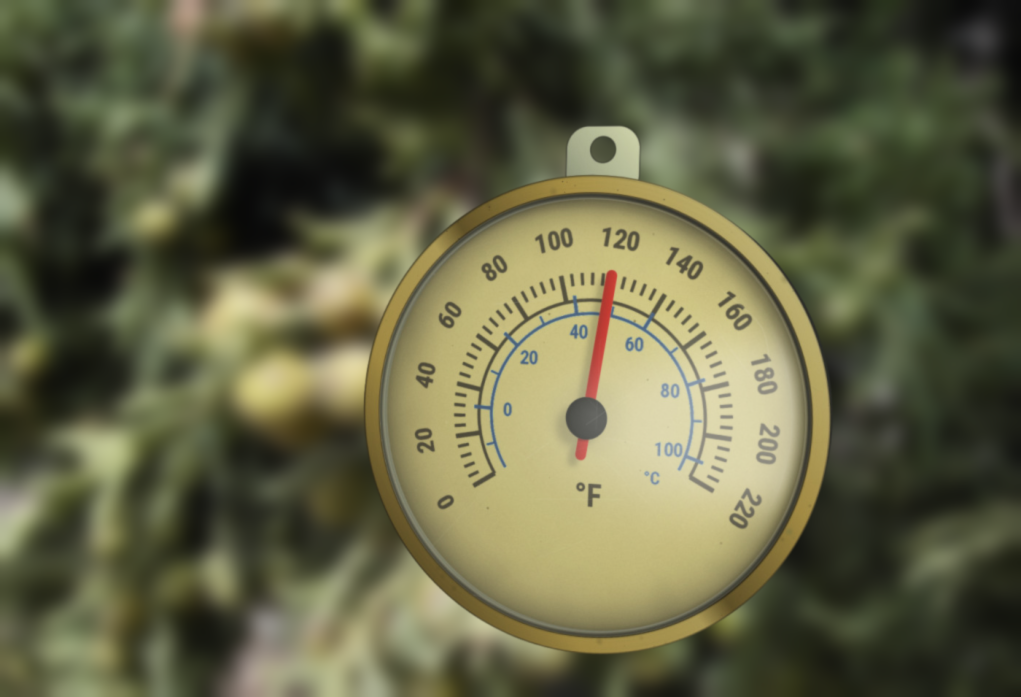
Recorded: 120,°F
